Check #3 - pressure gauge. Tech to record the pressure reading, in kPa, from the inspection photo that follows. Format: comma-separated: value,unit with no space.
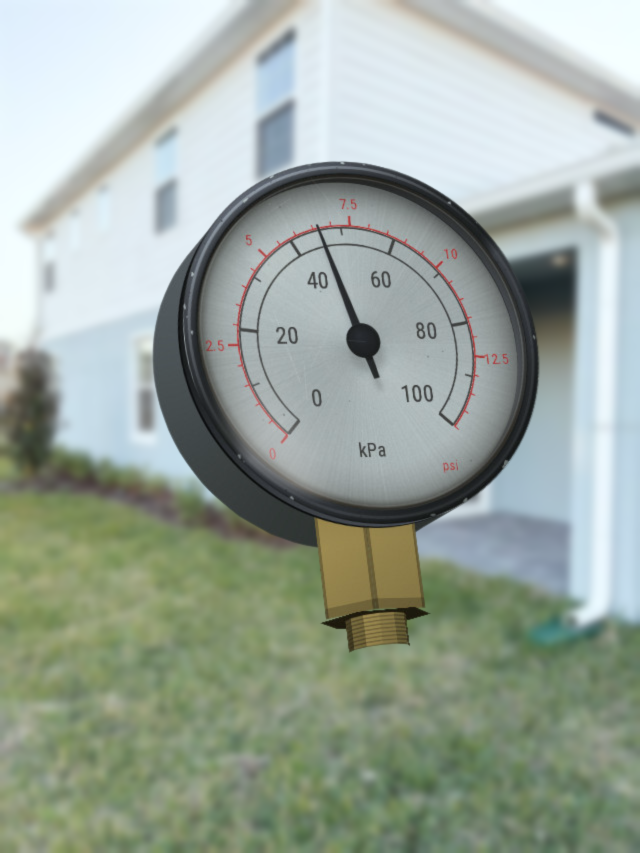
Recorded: 45,kPa
